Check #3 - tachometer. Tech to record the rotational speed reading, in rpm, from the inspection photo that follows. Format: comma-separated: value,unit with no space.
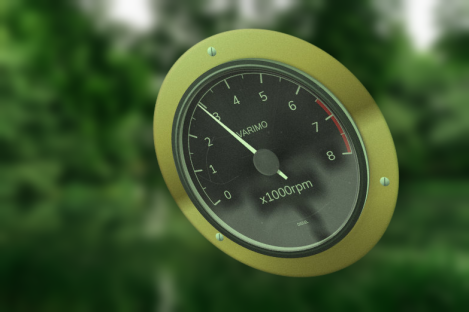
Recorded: 3000,rpm
